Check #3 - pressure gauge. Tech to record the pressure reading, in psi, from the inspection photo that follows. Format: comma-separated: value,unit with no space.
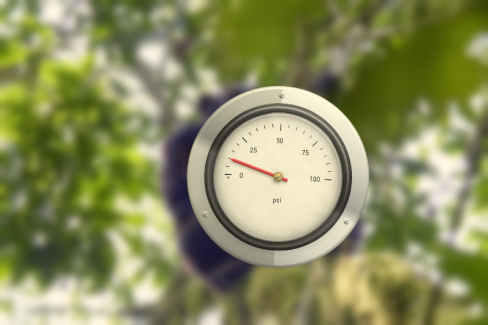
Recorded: 10,psi
